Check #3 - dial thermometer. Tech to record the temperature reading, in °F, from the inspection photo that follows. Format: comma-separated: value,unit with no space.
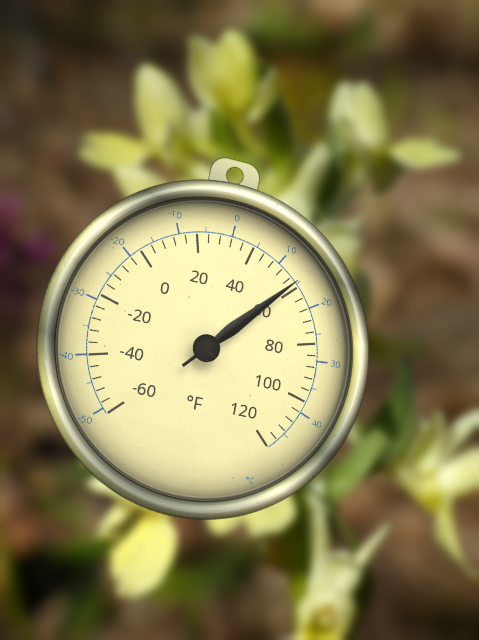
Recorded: 58,°F
